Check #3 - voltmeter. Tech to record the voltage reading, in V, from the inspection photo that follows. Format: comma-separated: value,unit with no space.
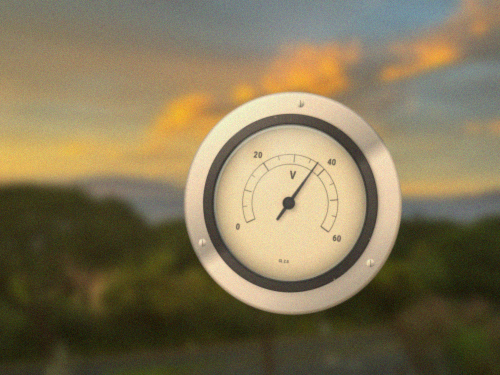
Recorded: 37.5,V
